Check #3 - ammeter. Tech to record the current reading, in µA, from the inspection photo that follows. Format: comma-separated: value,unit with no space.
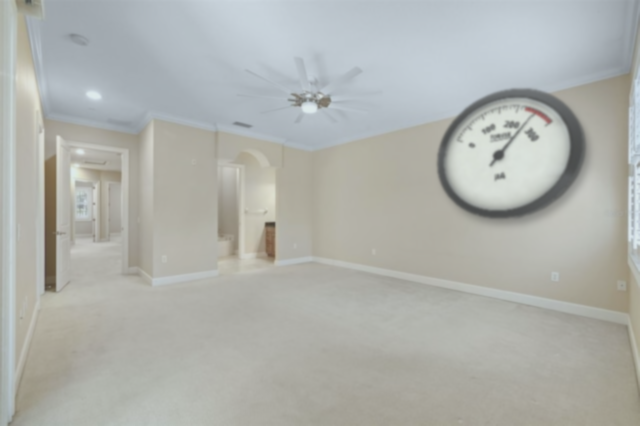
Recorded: 250,µA
